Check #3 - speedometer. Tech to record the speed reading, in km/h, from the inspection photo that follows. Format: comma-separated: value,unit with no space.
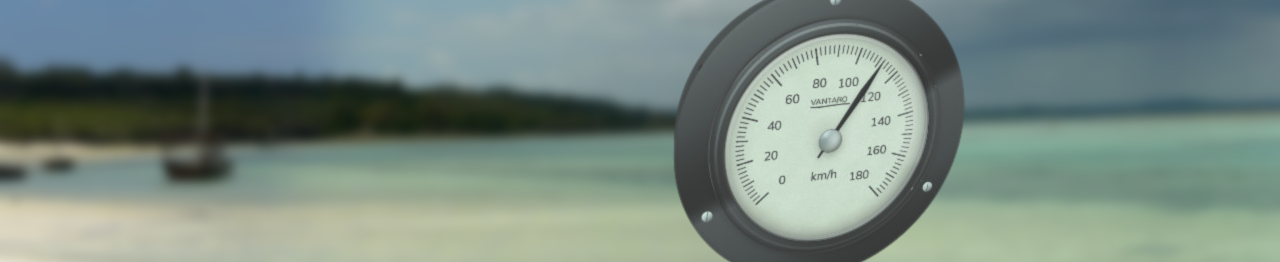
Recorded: 110,km/h
